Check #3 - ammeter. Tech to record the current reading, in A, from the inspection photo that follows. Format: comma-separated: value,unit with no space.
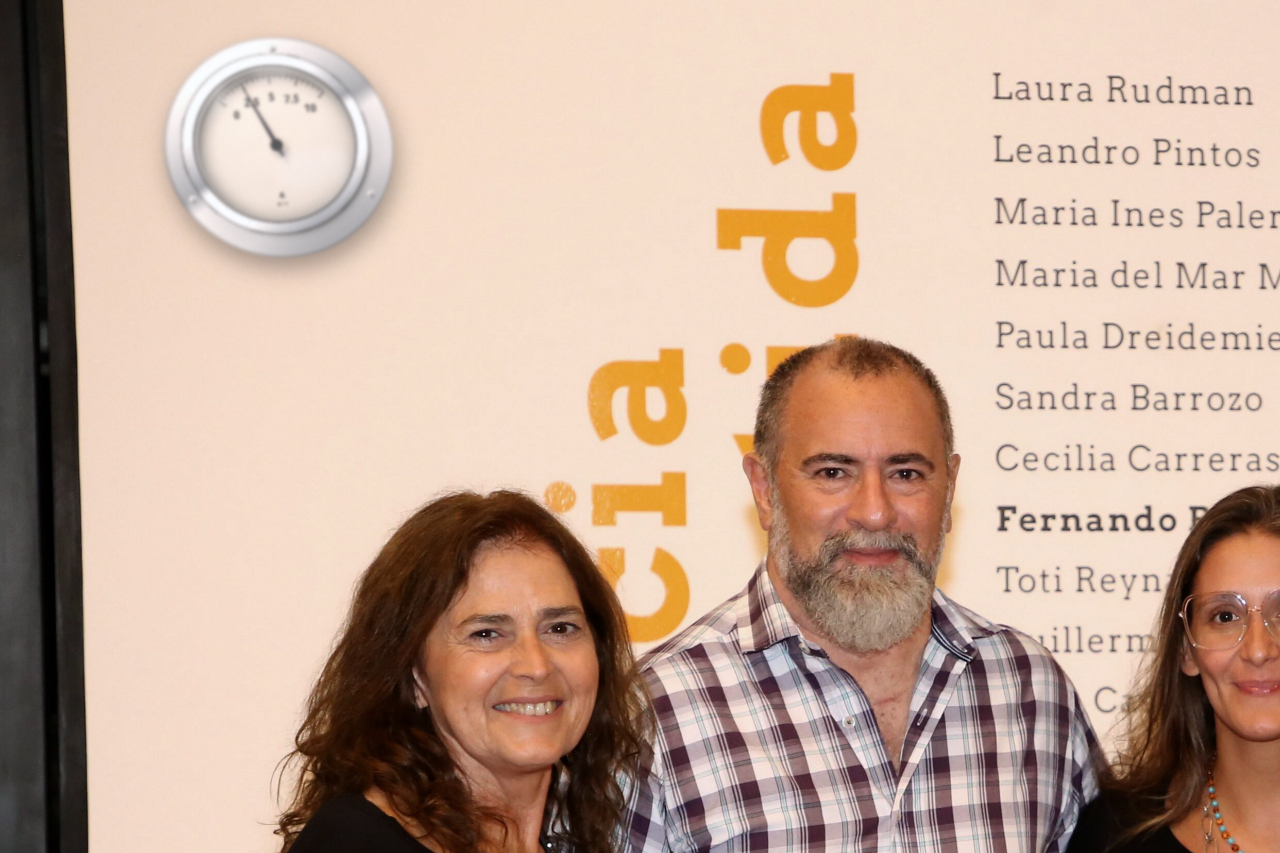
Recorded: 2.5,A
